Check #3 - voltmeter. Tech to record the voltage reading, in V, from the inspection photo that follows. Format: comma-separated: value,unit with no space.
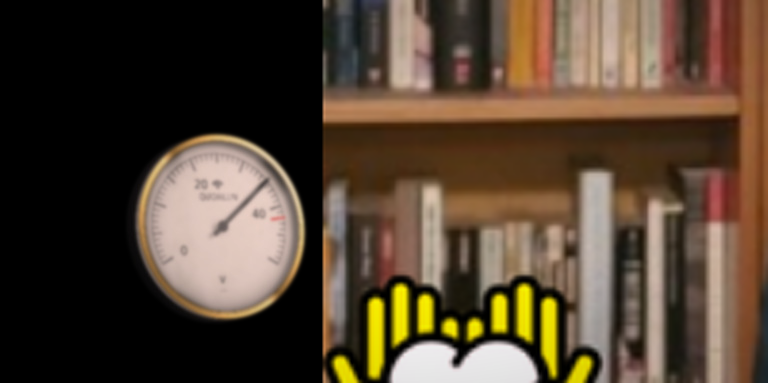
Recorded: 35,V
